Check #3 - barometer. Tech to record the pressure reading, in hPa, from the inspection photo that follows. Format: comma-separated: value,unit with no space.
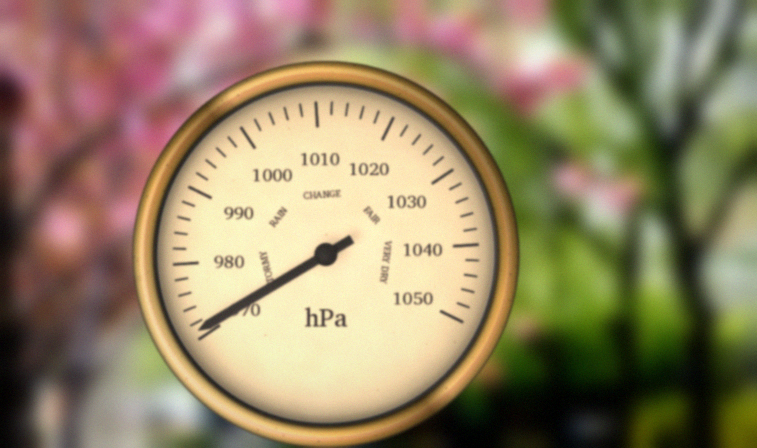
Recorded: 971,hPa
